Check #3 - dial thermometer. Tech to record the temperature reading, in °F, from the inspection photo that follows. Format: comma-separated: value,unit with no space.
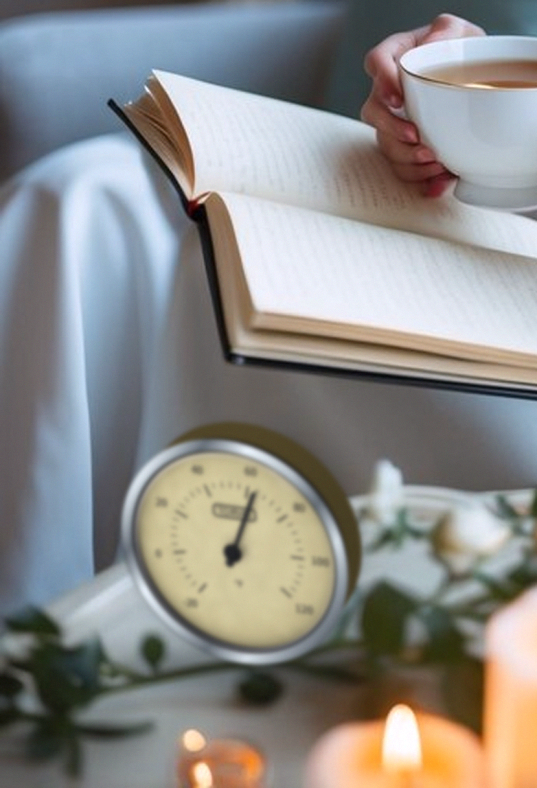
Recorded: 64,°F
